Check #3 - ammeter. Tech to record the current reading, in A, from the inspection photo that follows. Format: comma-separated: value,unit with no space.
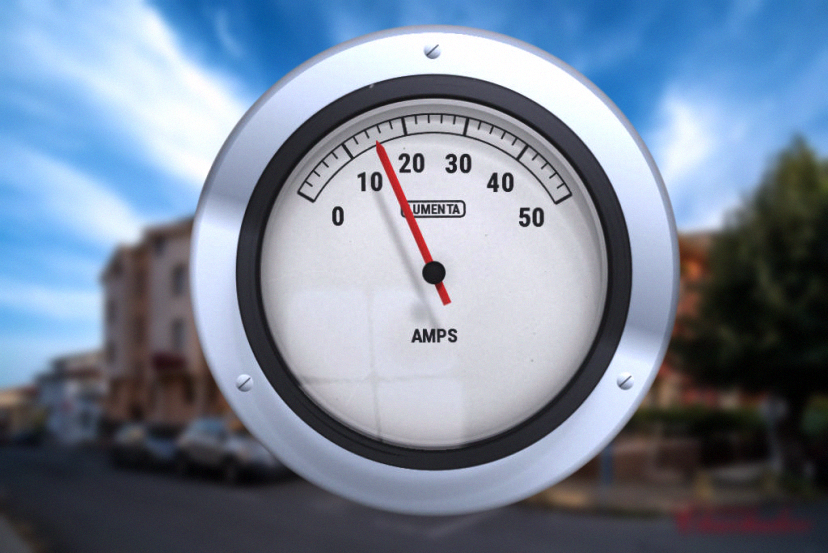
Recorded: 15,A
